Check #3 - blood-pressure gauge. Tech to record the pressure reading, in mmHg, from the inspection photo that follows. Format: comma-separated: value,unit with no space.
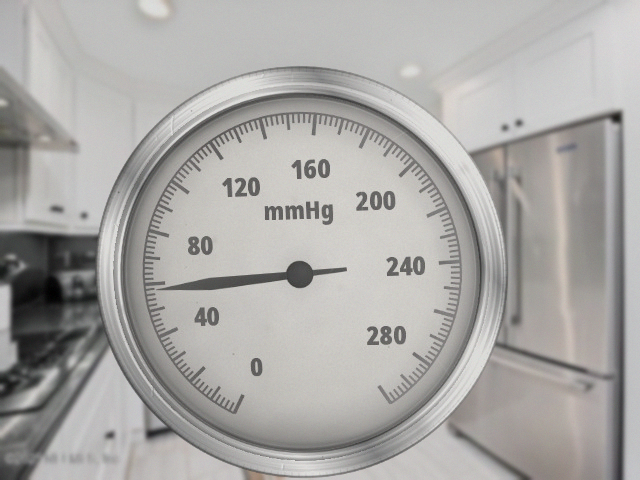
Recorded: 58,mmHg
